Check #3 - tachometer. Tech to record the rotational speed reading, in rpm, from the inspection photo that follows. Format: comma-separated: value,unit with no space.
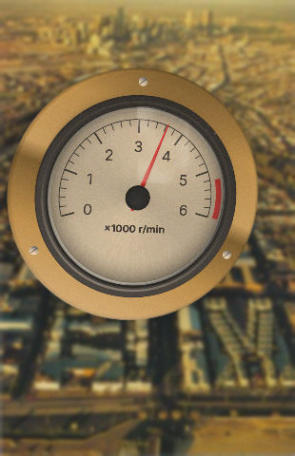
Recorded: 3600,rpm
